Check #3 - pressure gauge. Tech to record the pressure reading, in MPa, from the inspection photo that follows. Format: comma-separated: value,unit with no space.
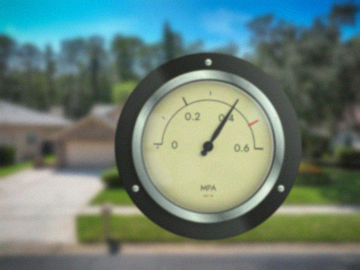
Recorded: 0.4,MPa
